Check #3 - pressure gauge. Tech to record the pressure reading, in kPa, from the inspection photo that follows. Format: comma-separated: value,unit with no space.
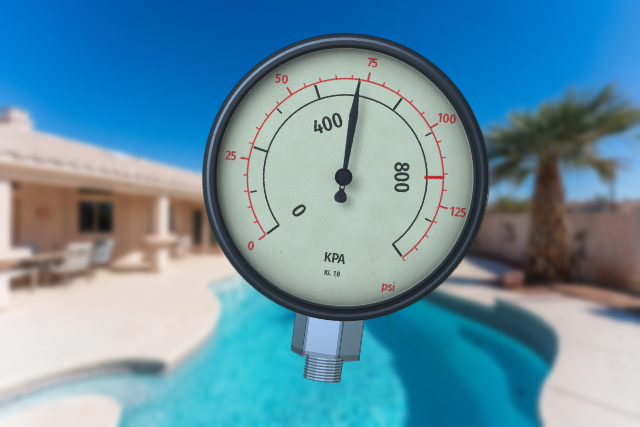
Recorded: 500,kPa
